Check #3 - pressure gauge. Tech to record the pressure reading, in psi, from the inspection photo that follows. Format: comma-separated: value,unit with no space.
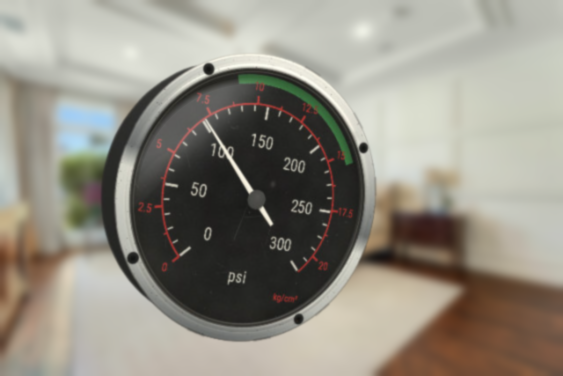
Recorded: 100,psi
